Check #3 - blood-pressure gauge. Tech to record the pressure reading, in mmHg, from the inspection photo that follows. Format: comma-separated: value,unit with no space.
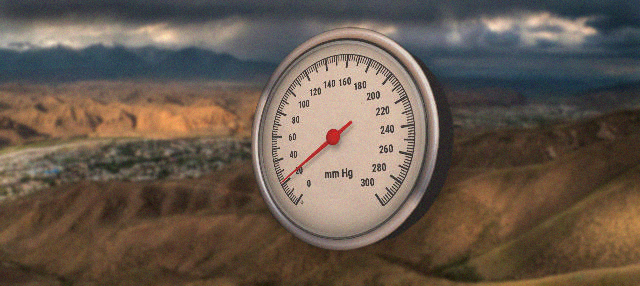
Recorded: 20,mmHg
